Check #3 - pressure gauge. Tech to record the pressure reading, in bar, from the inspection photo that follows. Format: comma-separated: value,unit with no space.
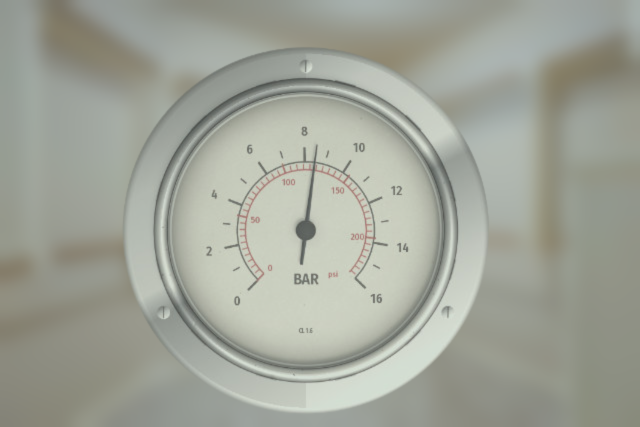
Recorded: 8.5,bar
